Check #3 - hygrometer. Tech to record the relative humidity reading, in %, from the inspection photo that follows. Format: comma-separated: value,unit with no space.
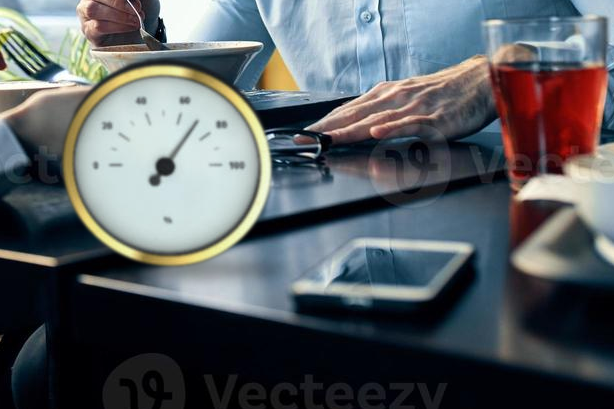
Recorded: 70,%
